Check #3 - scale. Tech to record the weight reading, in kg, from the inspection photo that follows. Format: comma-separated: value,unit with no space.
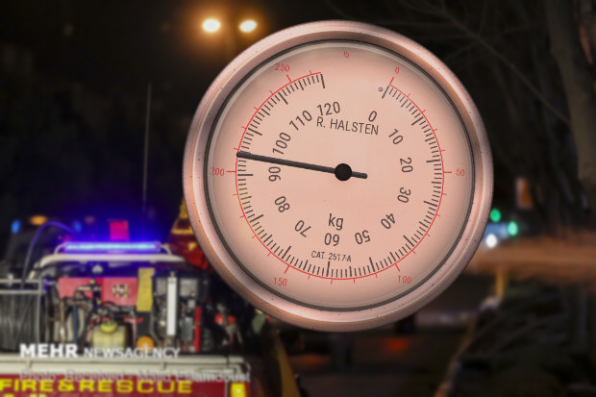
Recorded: 94,kg
